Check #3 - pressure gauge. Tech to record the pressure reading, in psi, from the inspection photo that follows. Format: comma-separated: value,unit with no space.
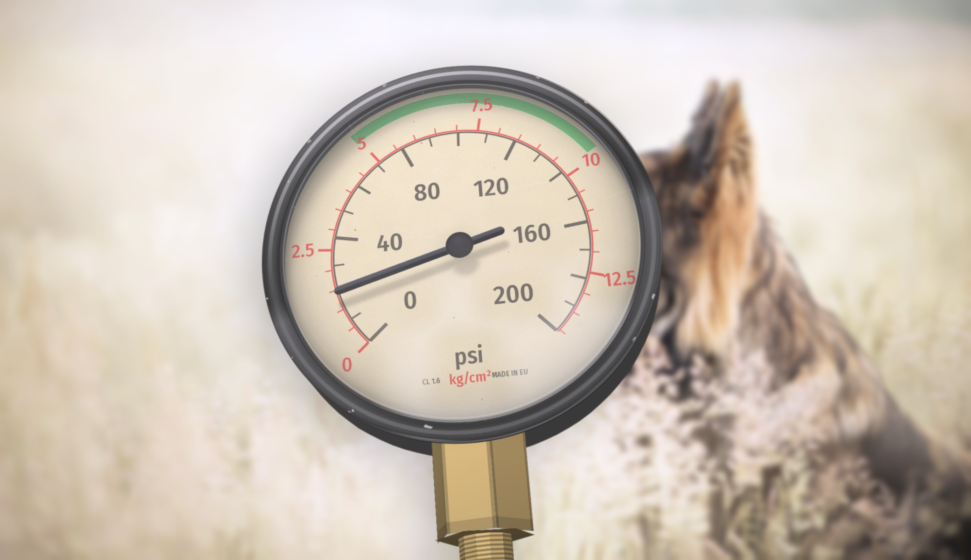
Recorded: 20,psi
